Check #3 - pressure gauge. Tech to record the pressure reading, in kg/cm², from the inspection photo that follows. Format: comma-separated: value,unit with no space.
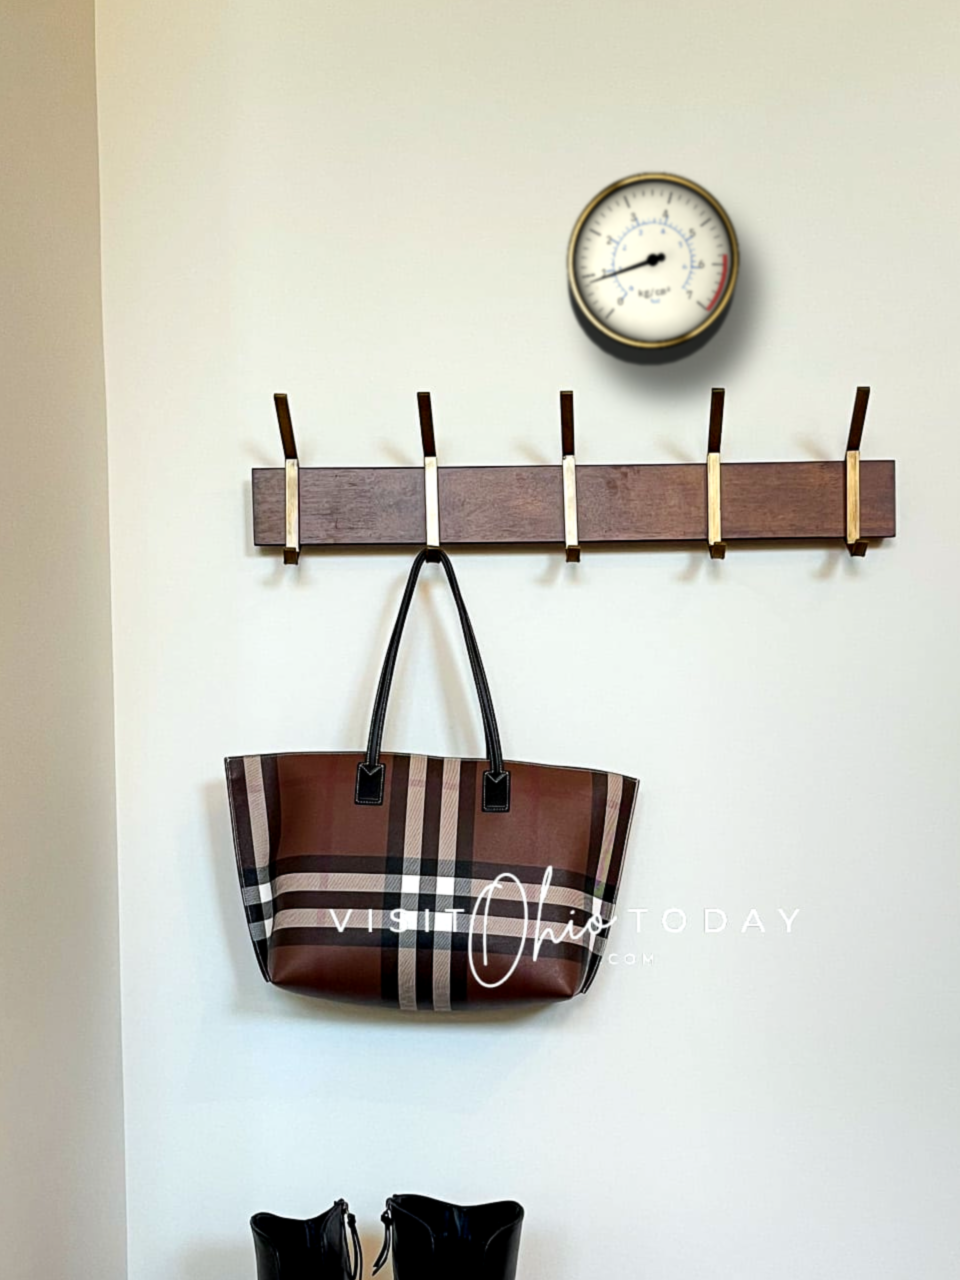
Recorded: 0.8,kg/cm²
